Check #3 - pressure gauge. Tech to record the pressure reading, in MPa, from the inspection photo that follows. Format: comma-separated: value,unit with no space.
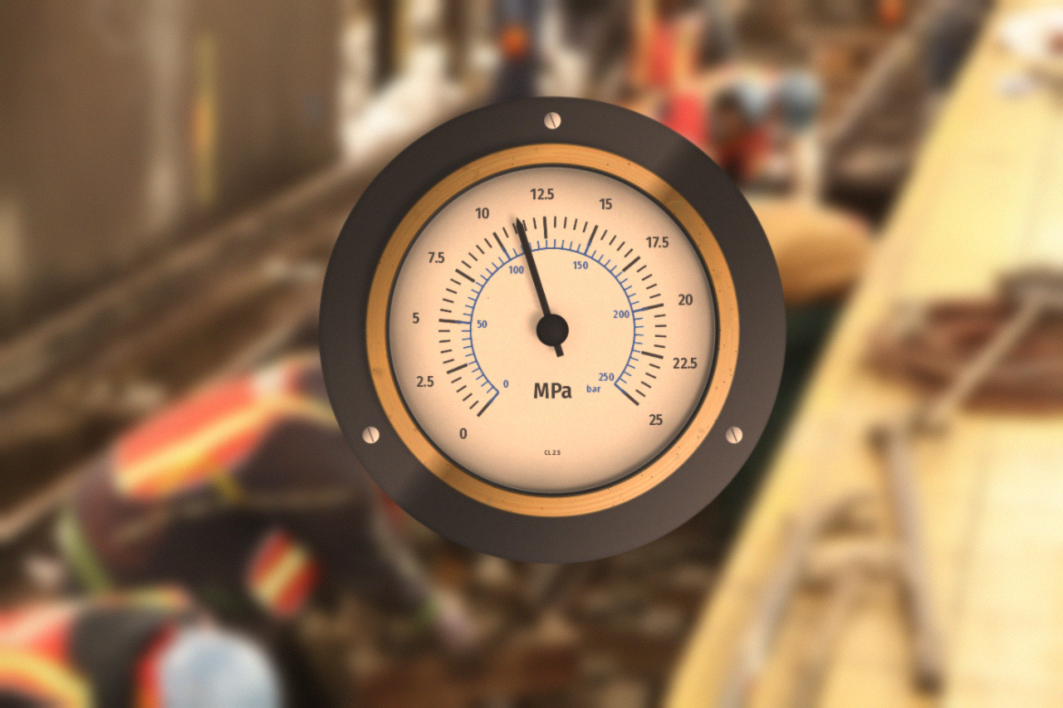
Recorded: 11.25,MPa
